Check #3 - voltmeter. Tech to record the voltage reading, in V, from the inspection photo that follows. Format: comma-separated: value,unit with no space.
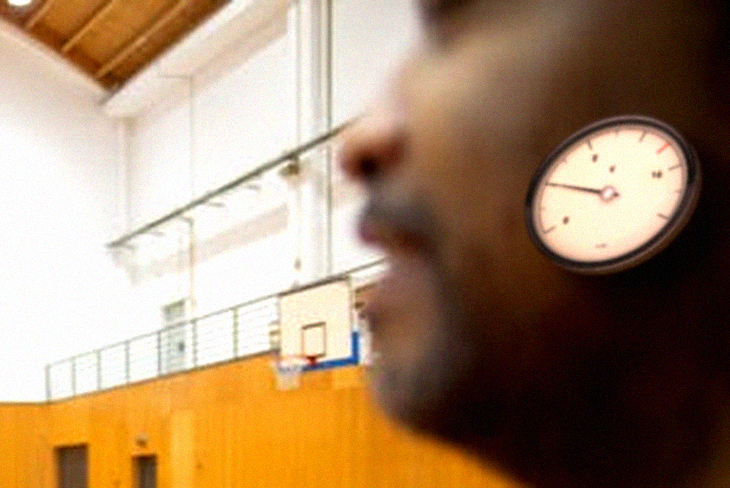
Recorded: 4,V
